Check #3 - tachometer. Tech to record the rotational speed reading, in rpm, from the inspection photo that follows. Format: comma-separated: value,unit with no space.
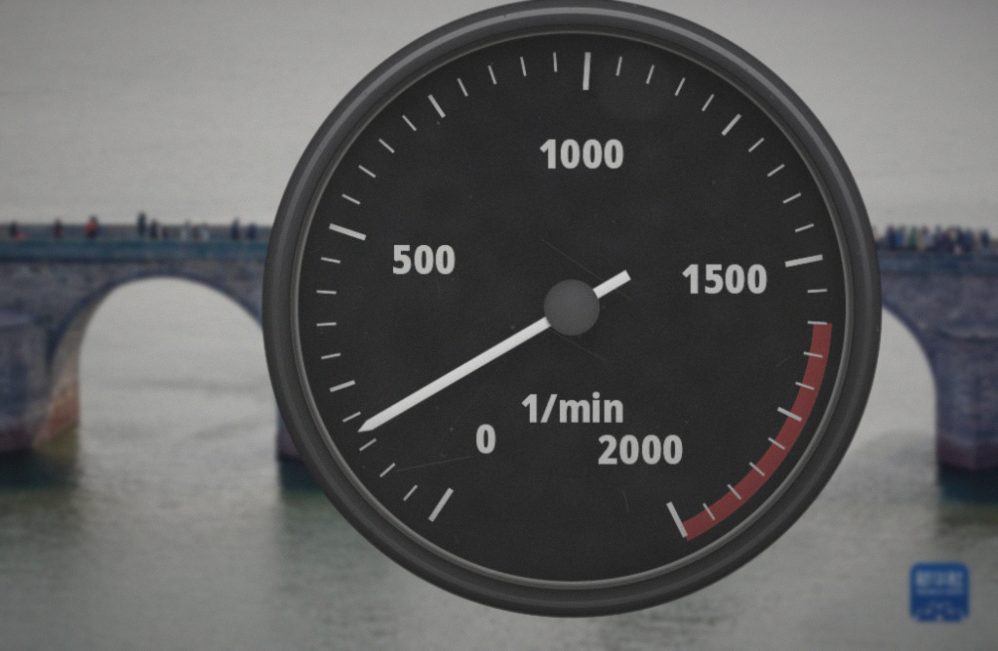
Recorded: 175,rpm
